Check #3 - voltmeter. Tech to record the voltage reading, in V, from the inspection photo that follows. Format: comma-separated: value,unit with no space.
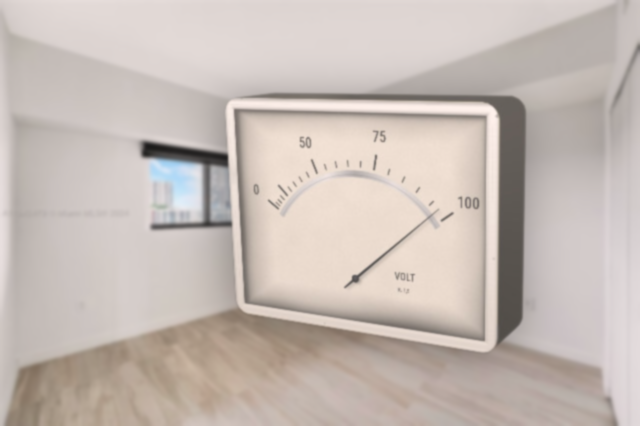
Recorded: 97.5,V
